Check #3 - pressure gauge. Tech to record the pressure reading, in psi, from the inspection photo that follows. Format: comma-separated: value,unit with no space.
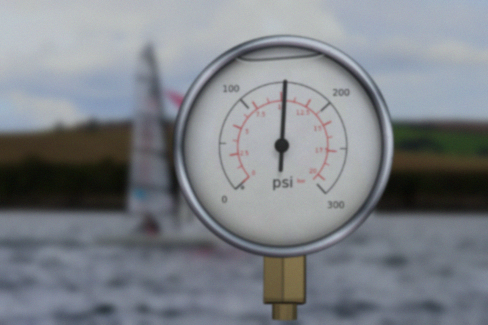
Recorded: 150,psi
